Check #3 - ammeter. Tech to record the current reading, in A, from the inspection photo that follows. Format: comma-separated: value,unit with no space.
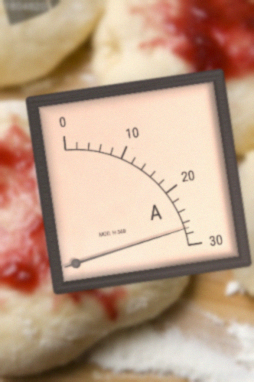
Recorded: 27,A
